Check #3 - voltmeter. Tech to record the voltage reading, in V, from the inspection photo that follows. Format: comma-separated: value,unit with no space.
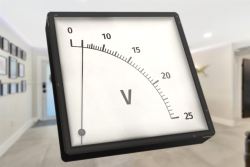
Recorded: 5,V
